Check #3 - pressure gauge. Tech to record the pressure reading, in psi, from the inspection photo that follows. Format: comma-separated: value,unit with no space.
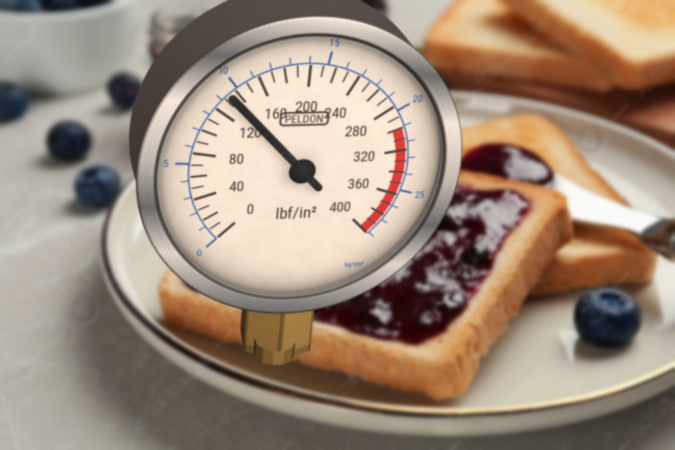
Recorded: 135,psi
